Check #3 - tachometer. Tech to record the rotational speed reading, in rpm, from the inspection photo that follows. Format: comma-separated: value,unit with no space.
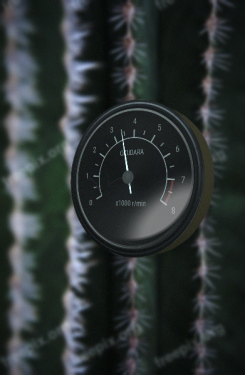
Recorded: 3500,rpm
